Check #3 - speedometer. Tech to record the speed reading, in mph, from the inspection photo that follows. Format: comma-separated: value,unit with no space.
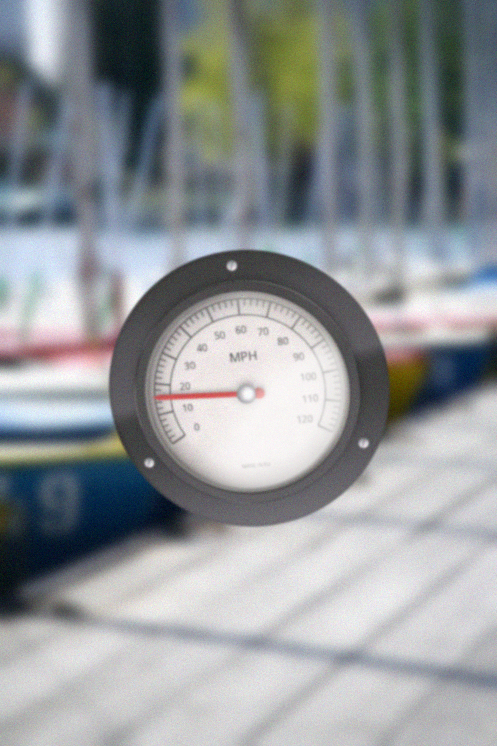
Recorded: 16,mph
